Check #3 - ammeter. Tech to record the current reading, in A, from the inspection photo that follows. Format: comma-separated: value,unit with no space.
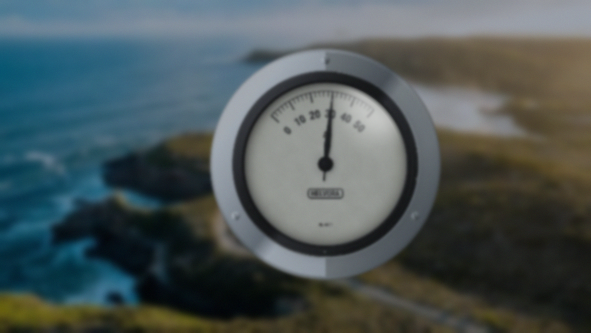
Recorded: 30,A
